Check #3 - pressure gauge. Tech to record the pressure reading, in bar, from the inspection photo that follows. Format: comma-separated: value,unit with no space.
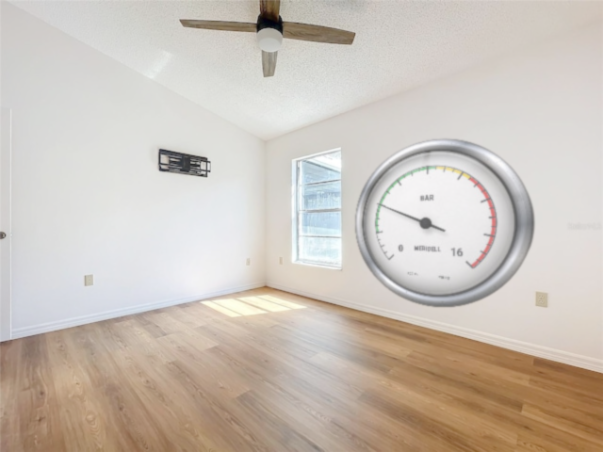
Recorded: 4,bar
